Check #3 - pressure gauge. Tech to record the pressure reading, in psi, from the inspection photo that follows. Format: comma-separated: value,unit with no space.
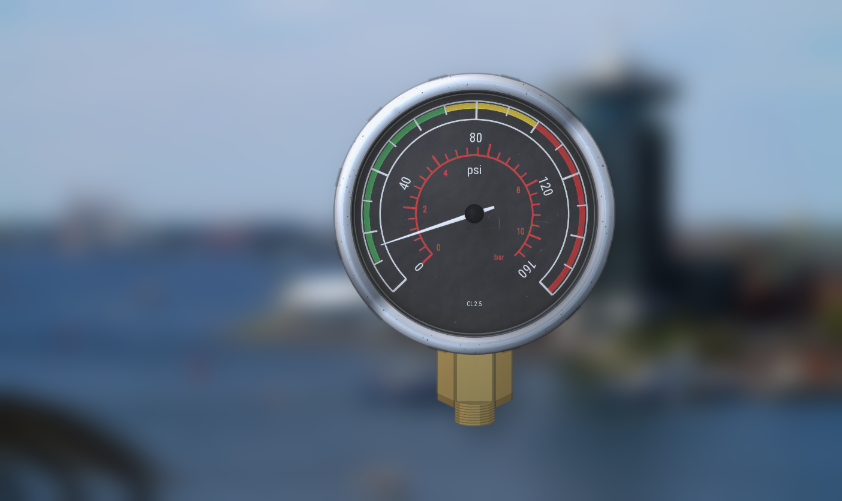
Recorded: 15,psi
